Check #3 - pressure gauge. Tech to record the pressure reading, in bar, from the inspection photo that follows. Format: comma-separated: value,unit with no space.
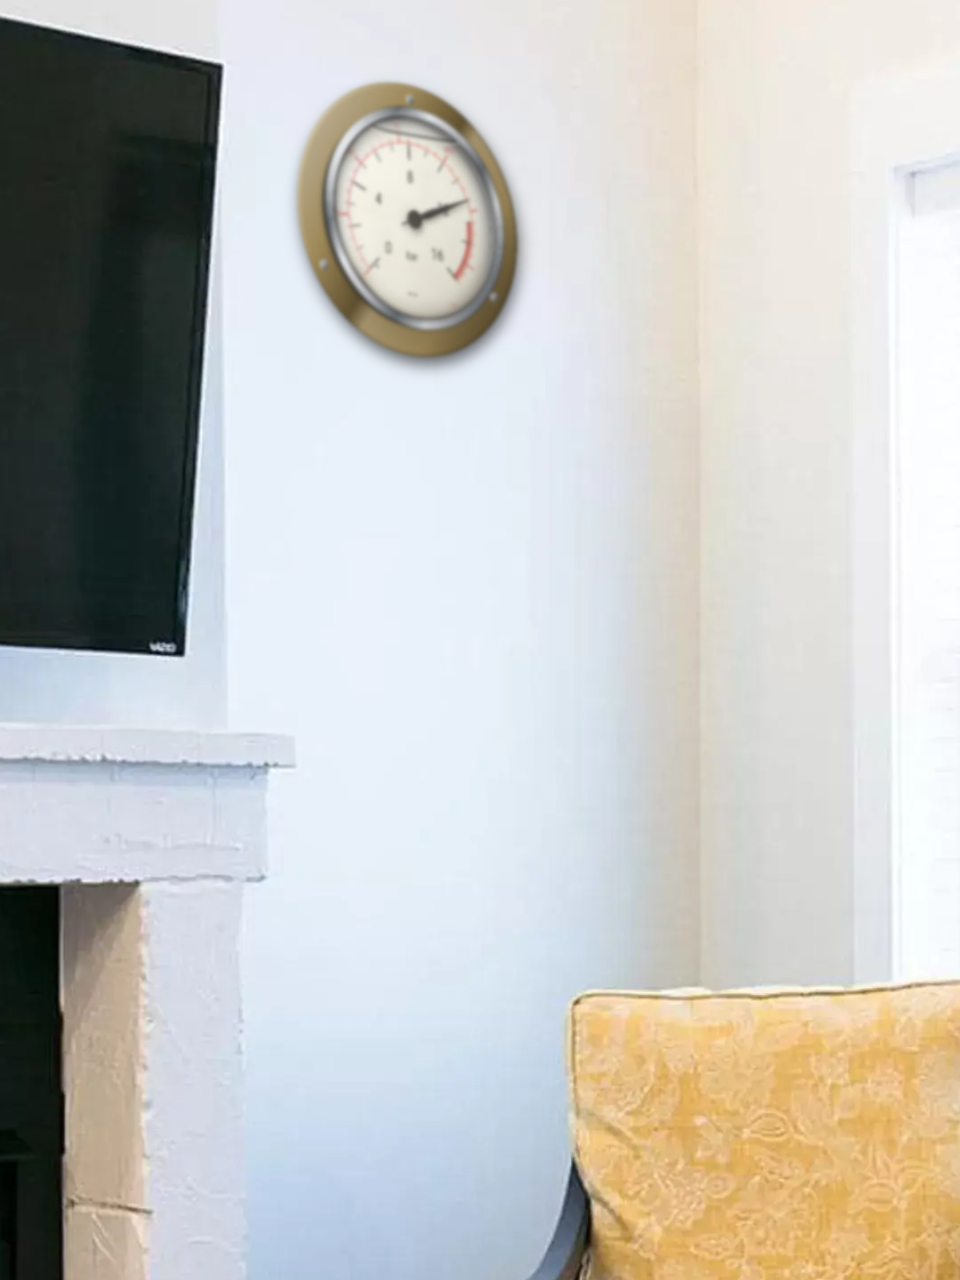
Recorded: 12,bar
